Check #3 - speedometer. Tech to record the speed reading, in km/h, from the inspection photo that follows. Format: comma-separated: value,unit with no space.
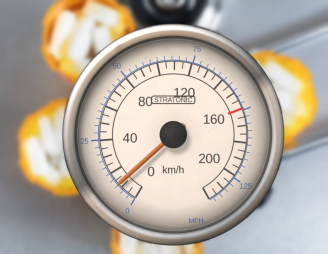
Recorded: 12.5,km/h
